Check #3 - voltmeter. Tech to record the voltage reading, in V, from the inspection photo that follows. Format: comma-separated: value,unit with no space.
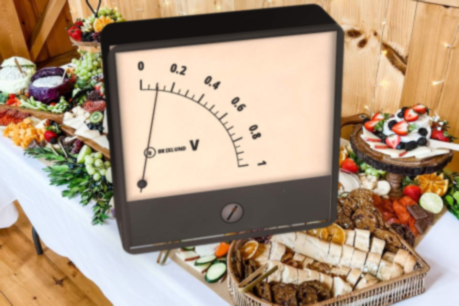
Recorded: 0.1,V
